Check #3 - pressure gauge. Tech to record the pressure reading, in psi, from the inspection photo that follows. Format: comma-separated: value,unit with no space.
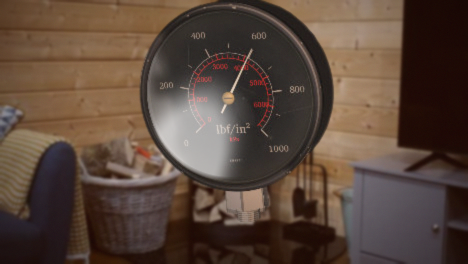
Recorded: 600,psi
